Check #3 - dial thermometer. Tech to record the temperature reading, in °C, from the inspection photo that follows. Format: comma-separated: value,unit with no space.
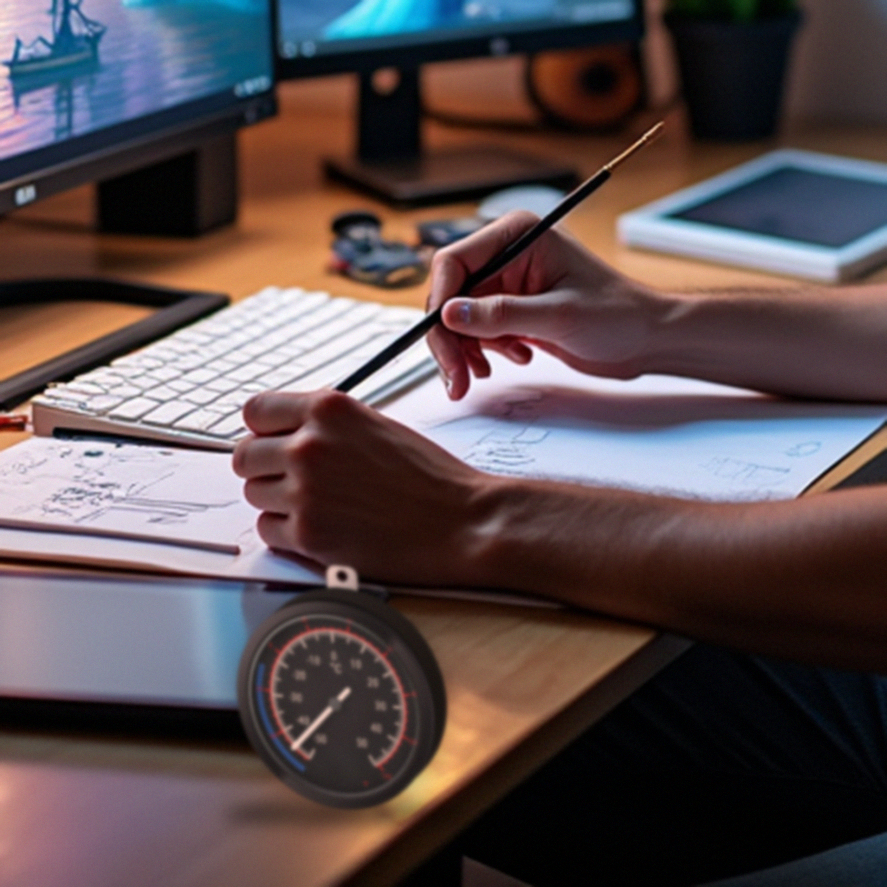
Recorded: -45,°C
